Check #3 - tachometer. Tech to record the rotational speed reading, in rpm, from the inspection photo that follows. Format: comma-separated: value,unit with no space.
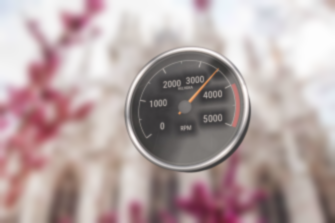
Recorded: 3500,rpm
